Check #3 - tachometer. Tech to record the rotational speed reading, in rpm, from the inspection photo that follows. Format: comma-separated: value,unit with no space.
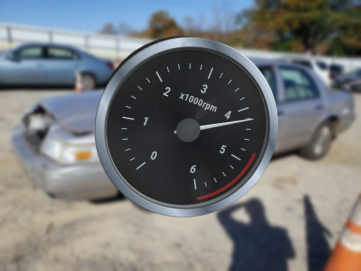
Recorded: 4200,rpm
